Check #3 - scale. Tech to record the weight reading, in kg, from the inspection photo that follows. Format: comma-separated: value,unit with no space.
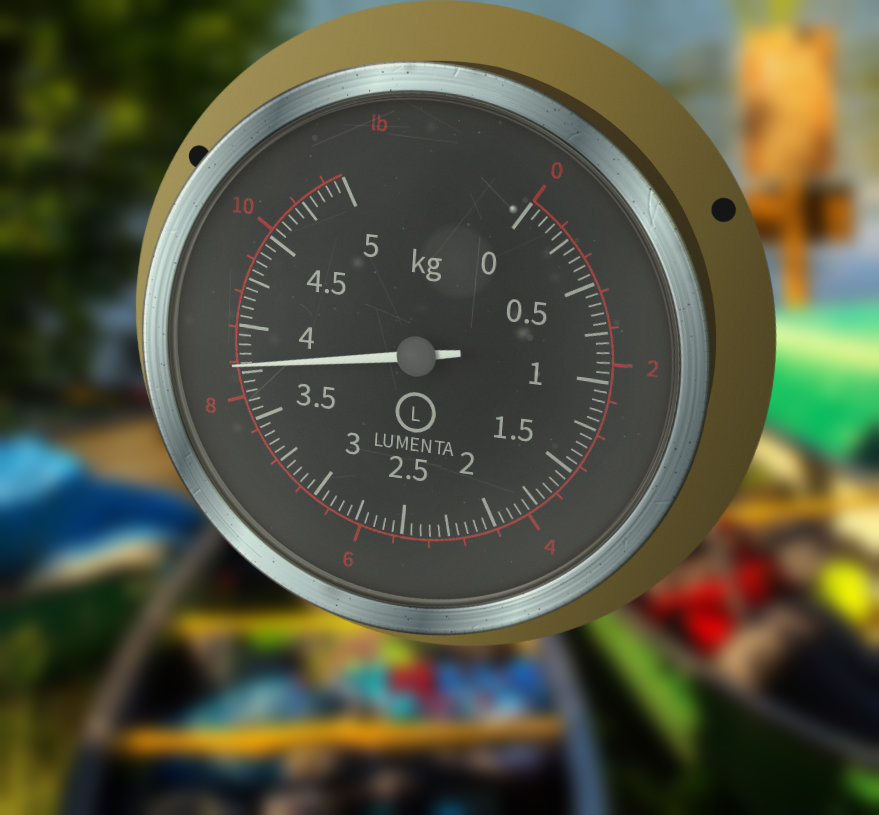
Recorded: 3.8,kg
